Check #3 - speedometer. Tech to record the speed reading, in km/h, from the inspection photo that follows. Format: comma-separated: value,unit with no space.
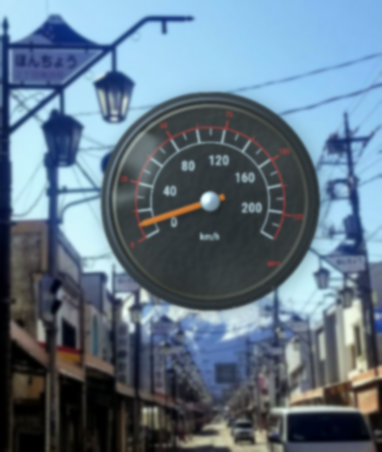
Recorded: 10,km/h
